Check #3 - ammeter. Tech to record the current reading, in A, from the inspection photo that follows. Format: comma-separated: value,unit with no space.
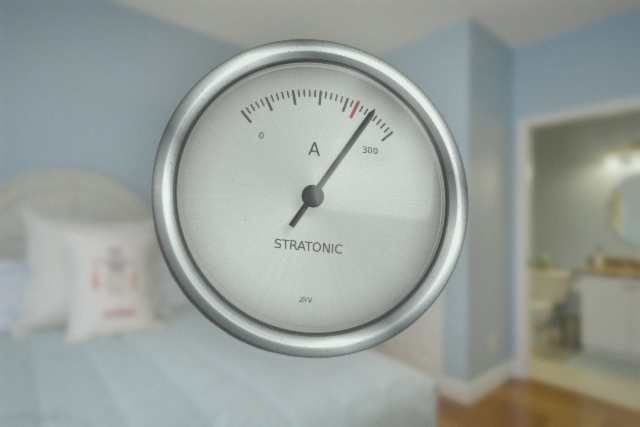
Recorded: 250,A
